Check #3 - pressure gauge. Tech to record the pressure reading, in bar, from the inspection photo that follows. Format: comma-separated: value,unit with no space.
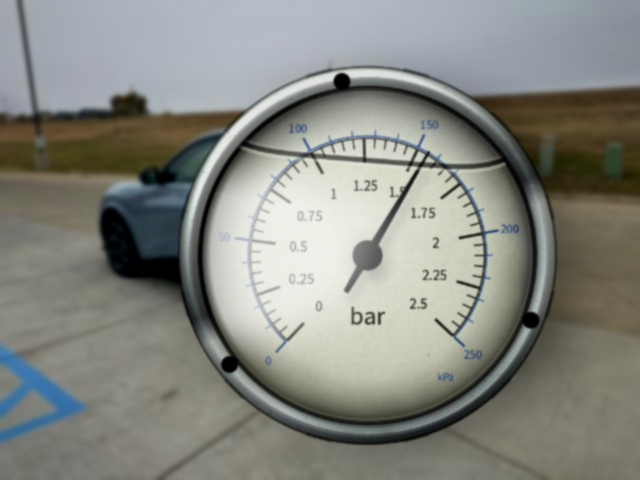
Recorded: 1.55,bar
